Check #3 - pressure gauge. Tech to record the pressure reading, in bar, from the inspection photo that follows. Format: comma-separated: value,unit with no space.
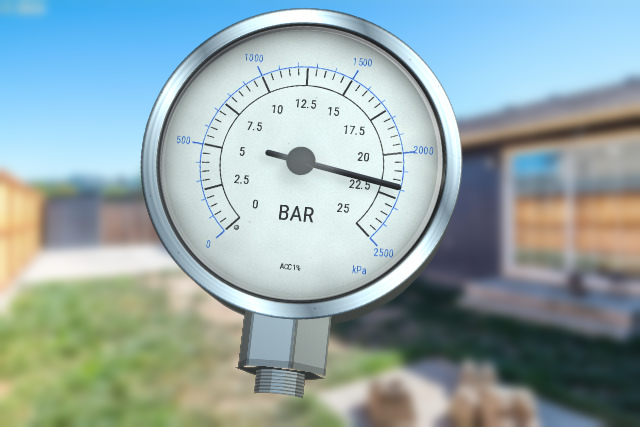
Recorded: 22,bar
